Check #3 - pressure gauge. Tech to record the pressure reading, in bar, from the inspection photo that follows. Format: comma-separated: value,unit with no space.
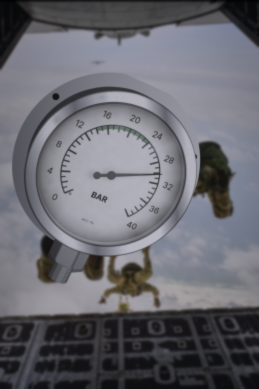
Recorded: 30,bar
